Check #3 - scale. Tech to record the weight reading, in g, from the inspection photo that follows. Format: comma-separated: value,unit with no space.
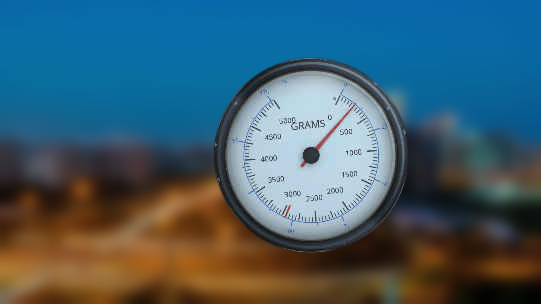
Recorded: 250,g
